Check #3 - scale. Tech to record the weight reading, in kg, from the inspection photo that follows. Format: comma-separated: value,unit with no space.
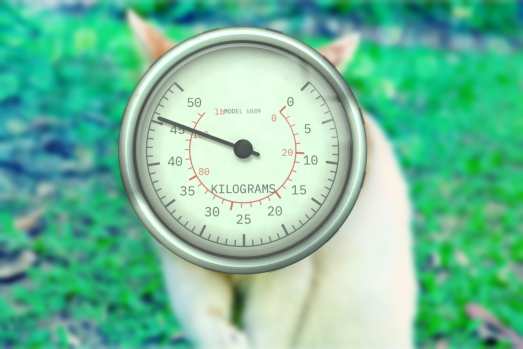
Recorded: 45.5,kg
